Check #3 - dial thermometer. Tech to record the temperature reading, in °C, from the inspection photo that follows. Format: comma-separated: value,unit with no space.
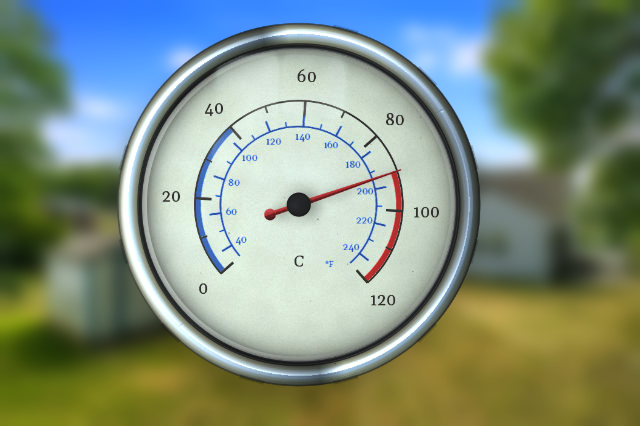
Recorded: 90,°C
